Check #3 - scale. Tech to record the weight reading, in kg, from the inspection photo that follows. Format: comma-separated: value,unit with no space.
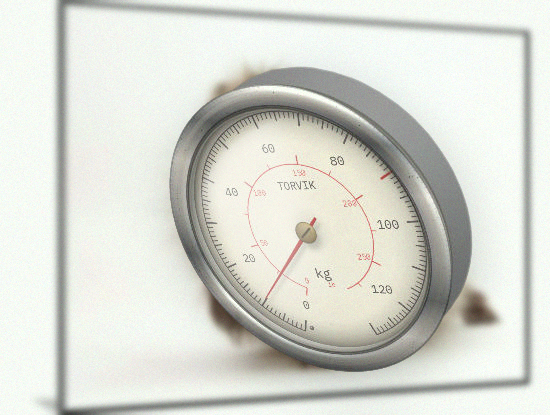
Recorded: 10,kg
